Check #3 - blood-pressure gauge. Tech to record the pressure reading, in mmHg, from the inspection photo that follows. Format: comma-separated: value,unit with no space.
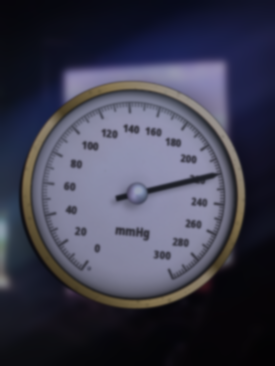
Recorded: 220,mmHg
